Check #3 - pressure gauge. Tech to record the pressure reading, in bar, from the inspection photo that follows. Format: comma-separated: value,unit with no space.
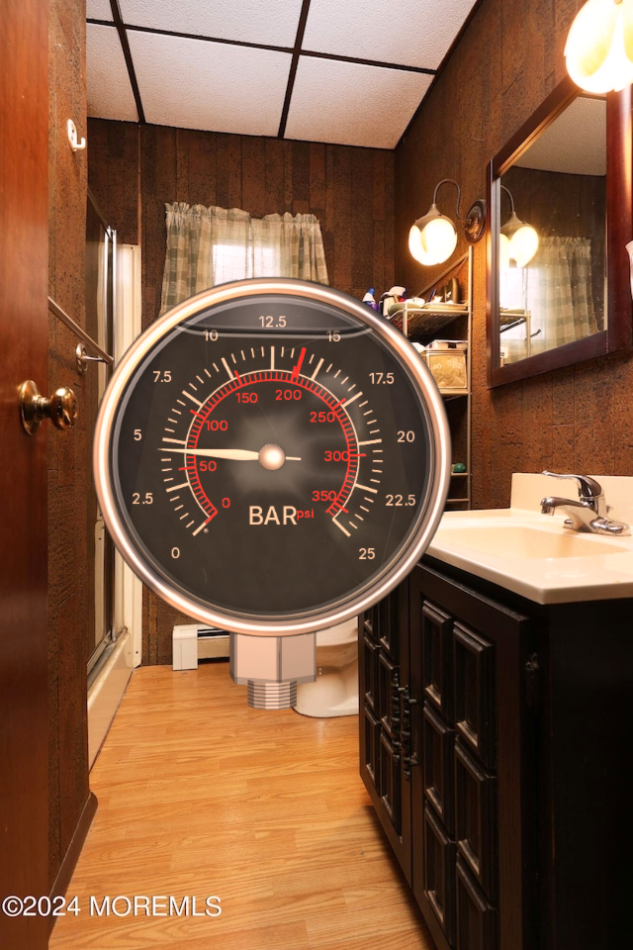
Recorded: 4.5,bar
